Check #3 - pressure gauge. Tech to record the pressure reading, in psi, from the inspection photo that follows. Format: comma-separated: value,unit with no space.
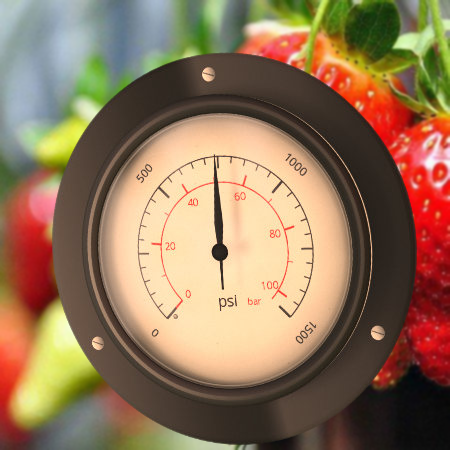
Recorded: 750,psi
